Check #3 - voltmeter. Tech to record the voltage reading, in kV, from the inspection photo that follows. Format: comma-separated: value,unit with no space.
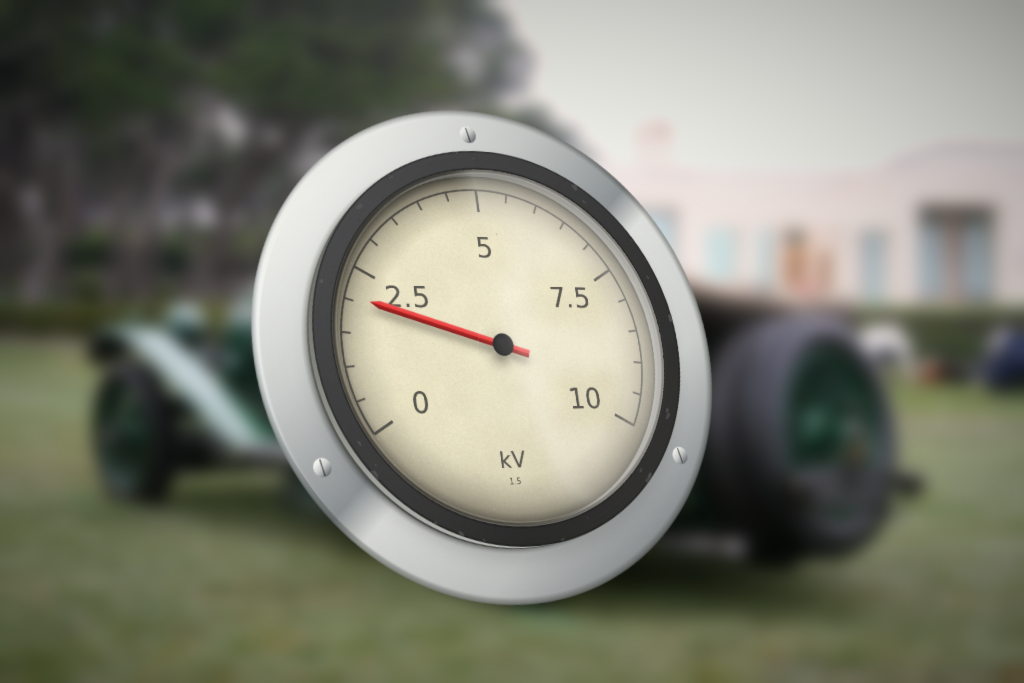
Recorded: 2,kV
